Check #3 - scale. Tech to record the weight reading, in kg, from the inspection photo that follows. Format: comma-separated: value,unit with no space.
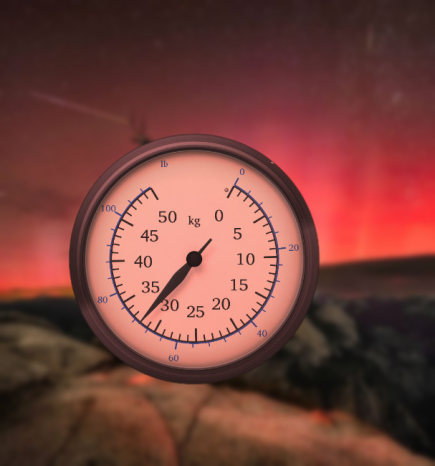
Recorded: 32,kg
